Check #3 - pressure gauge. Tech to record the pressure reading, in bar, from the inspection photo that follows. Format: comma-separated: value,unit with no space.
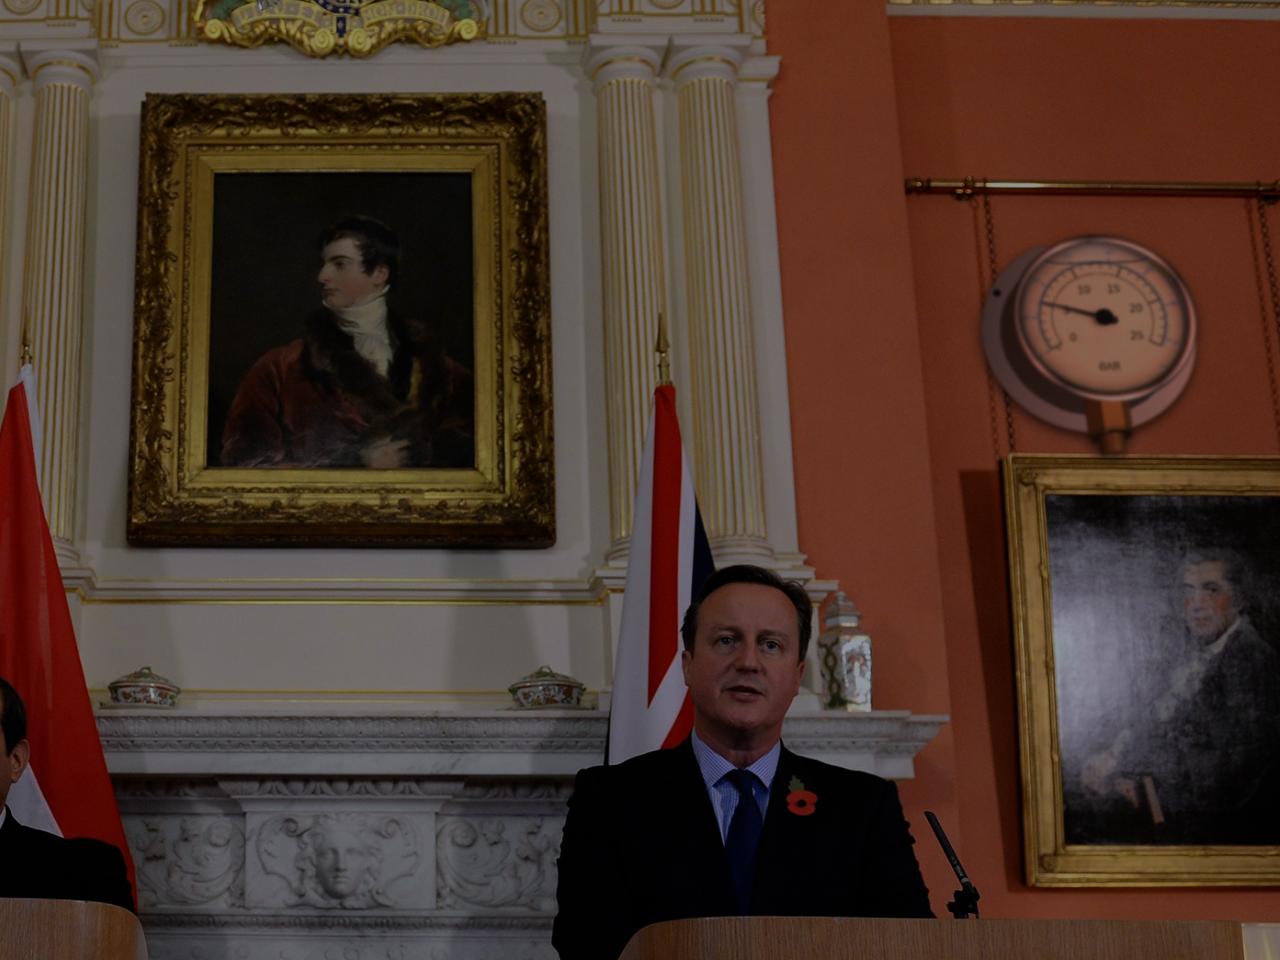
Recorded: 5,bar
